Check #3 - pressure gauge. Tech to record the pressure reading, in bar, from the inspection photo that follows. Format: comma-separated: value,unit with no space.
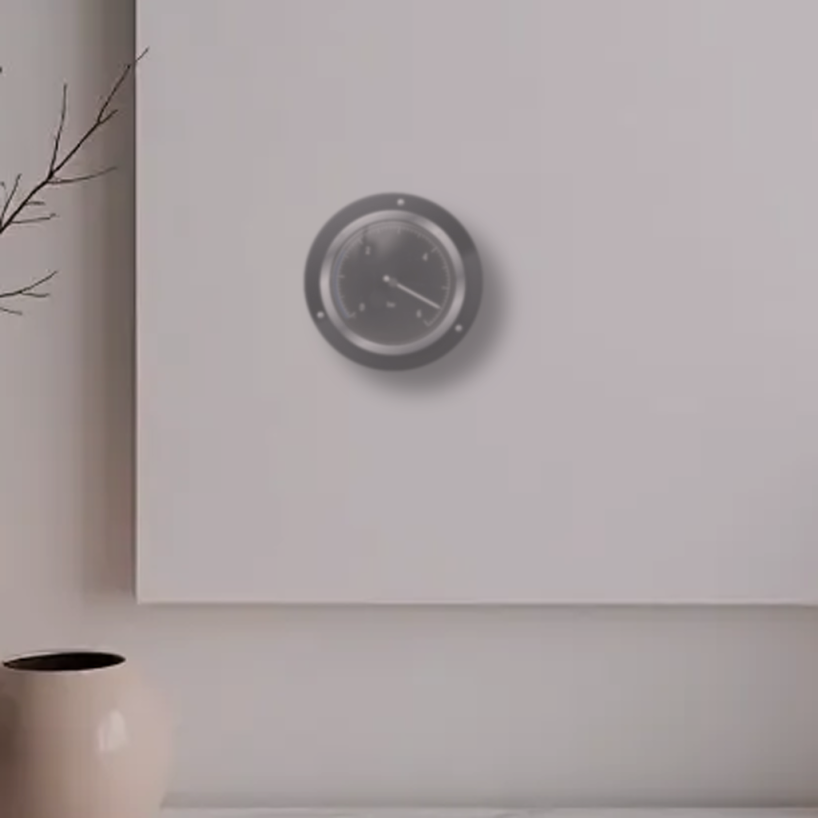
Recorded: 5.5,bar
